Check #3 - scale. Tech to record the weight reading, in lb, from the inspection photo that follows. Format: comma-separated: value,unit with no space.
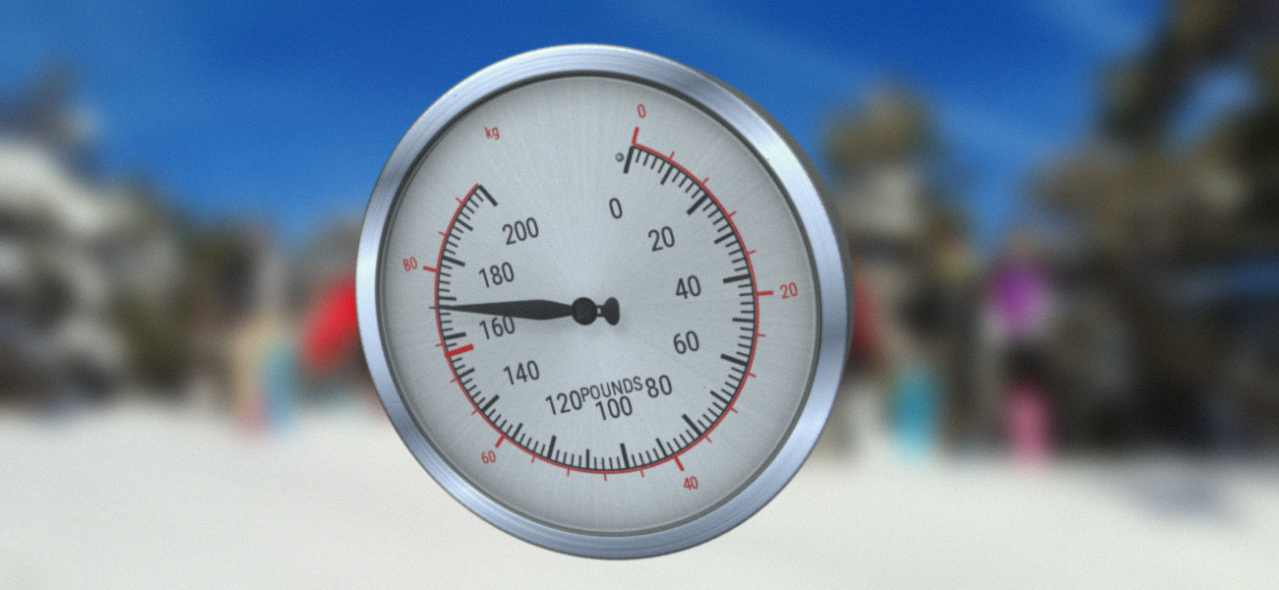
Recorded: 168,lb
